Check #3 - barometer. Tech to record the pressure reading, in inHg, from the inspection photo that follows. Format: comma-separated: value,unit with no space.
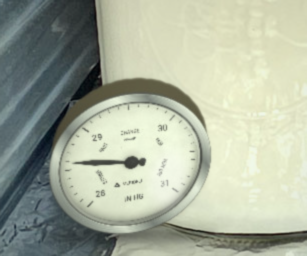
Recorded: 28.6,inHg
